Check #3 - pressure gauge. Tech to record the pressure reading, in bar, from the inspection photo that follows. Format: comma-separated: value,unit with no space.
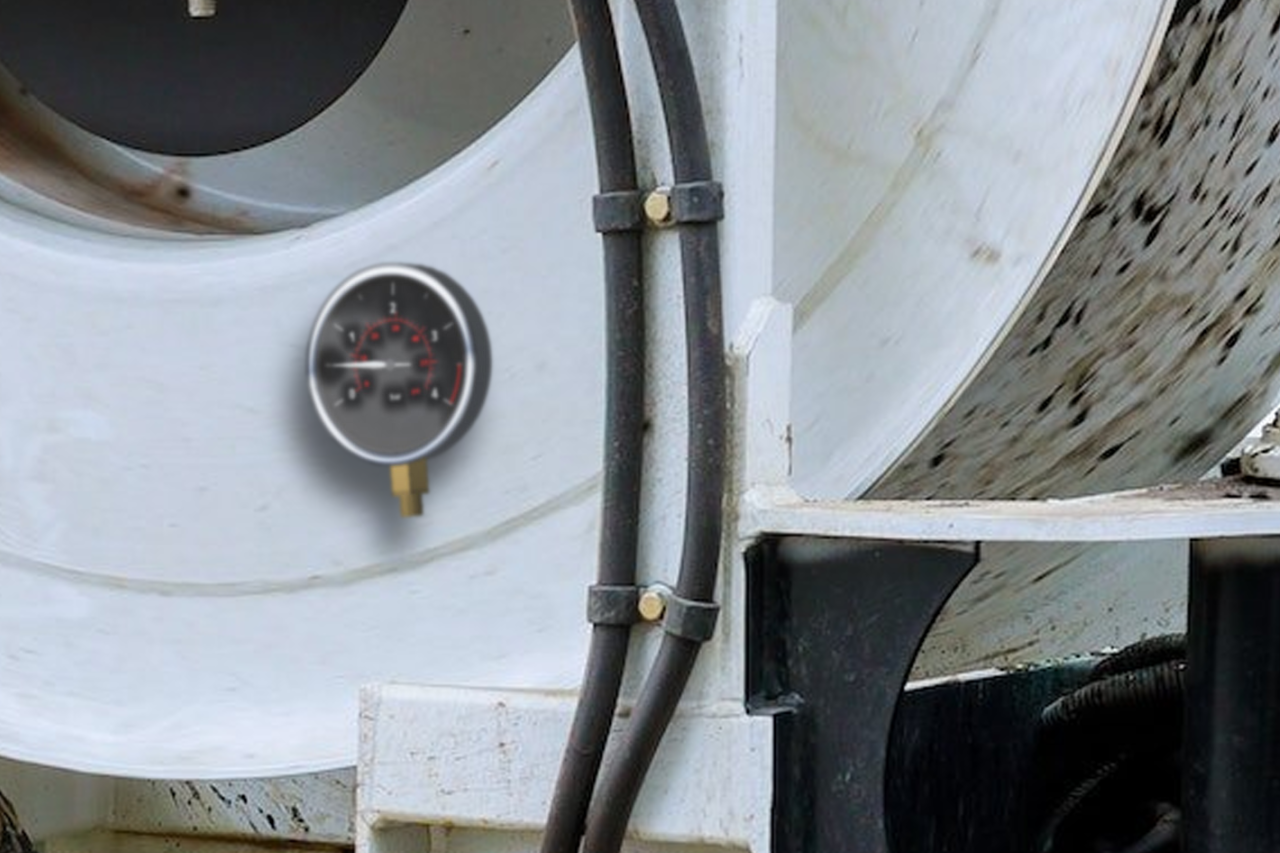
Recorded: 0.5,bar
